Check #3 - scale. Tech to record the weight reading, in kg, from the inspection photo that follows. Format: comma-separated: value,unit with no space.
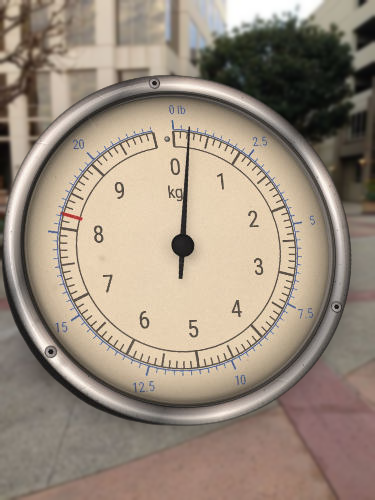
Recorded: 0.2,kg
